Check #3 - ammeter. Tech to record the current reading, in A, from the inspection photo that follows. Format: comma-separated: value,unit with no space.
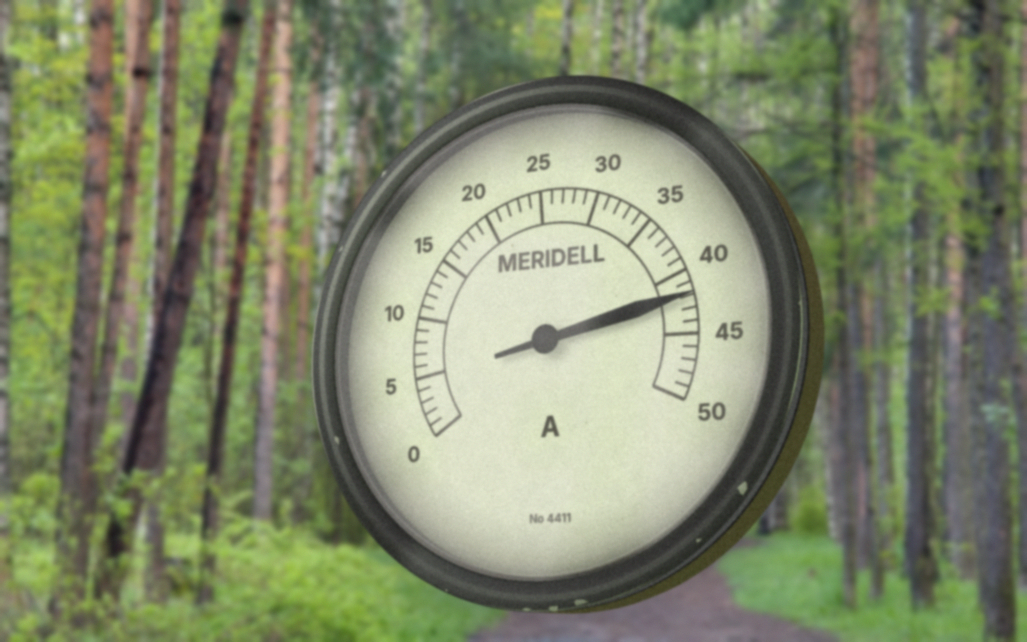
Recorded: 42,A
